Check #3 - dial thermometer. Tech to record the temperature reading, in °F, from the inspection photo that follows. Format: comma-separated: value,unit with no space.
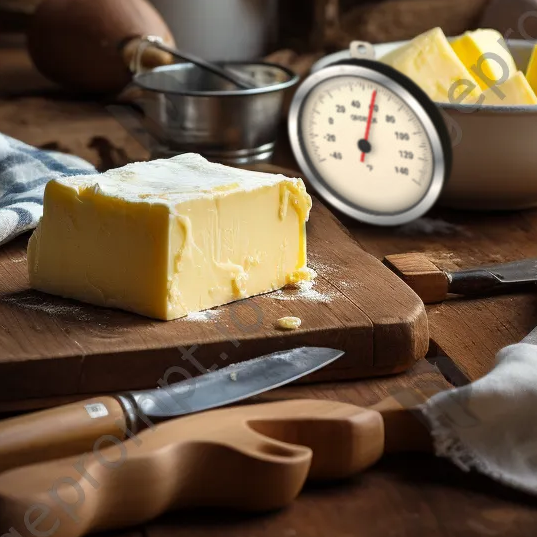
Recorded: 60,°F
